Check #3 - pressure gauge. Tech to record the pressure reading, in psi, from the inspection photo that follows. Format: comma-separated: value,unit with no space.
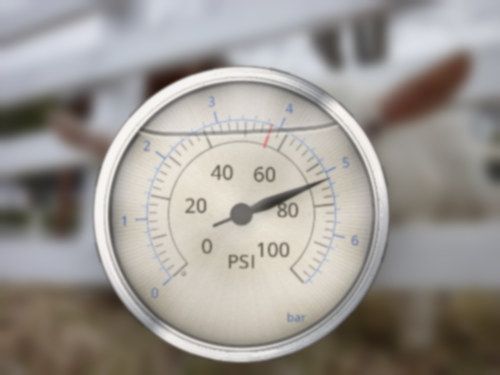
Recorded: 74,psi
